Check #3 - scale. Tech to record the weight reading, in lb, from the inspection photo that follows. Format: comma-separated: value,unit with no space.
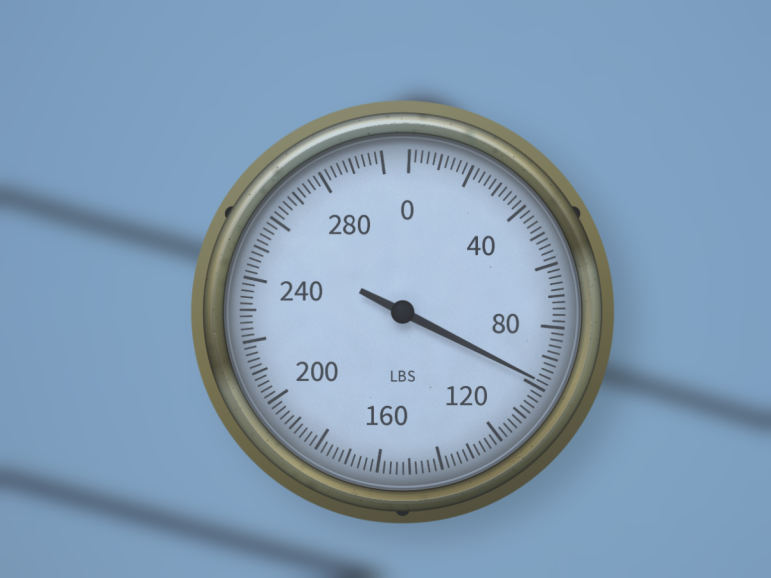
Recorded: 98,lb
